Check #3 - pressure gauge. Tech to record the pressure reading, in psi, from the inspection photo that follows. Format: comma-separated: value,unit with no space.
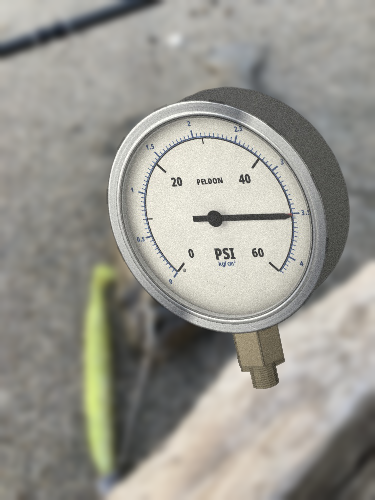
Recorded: 50,psi
